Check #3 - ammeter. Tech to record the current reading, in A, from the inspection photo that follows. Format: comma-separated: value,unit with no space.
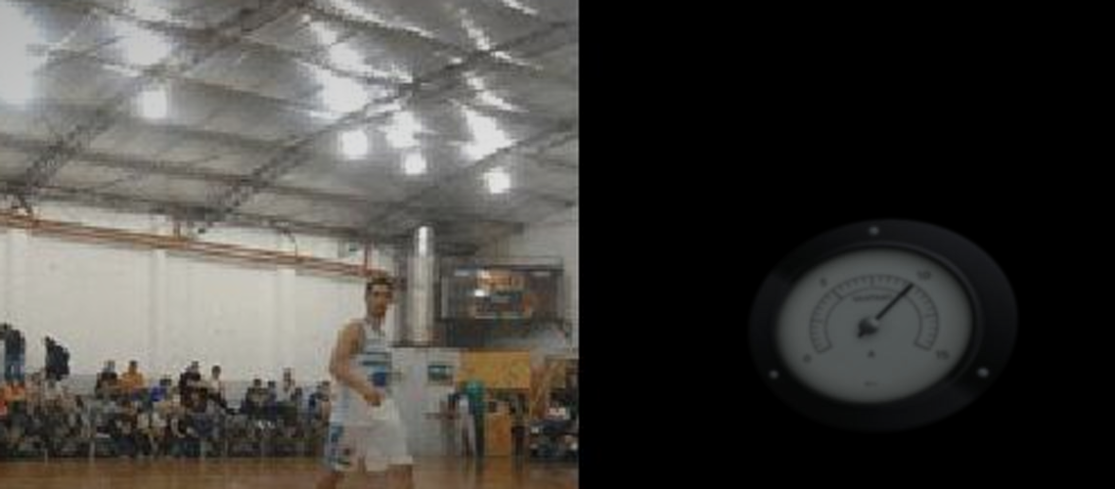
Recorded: 10,A
